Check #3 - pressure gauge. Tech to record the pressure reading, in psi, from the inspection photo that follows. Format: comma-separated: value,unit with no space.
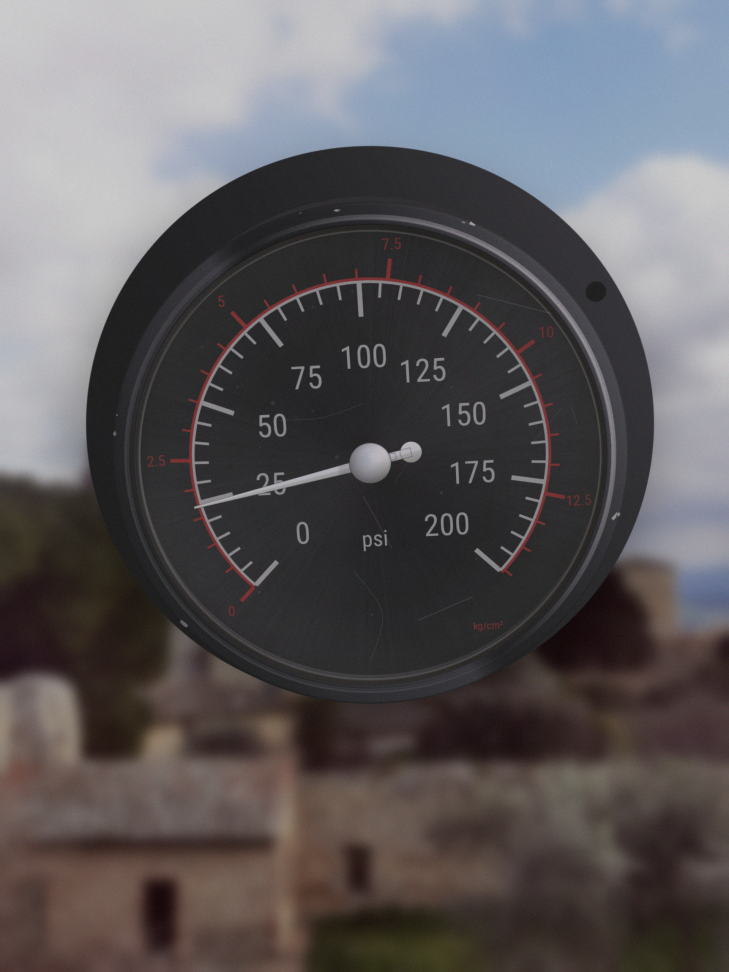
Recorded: 25,psi
